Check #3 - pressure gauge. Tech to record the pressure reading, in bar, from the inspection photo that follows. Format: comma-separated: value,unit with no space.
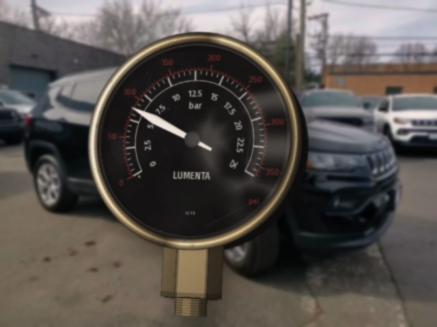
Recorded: 6,bar
